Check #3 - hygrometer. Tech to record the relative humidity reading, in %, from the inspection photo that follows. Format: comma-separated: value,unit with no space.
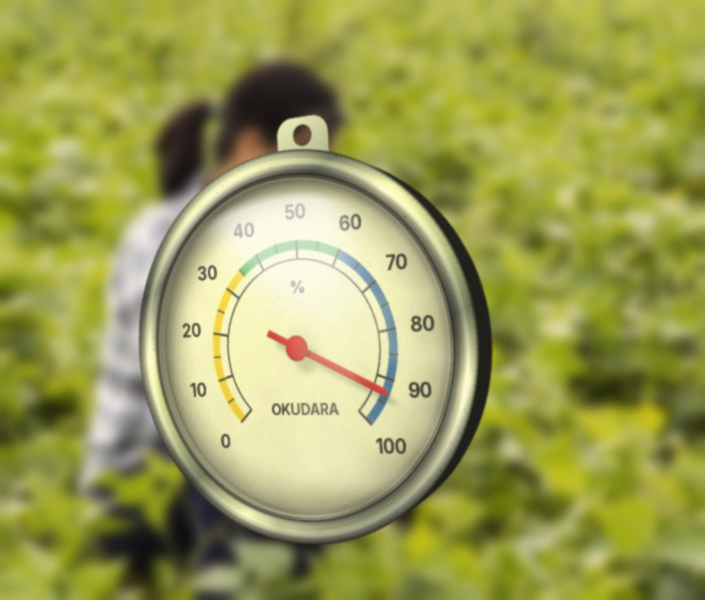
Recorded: 92.5,%
